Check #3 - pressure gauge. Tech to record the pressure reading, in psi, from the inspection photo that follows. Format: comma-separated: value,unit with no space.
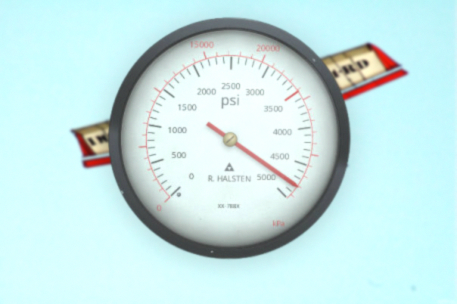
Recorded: 4800,psi
